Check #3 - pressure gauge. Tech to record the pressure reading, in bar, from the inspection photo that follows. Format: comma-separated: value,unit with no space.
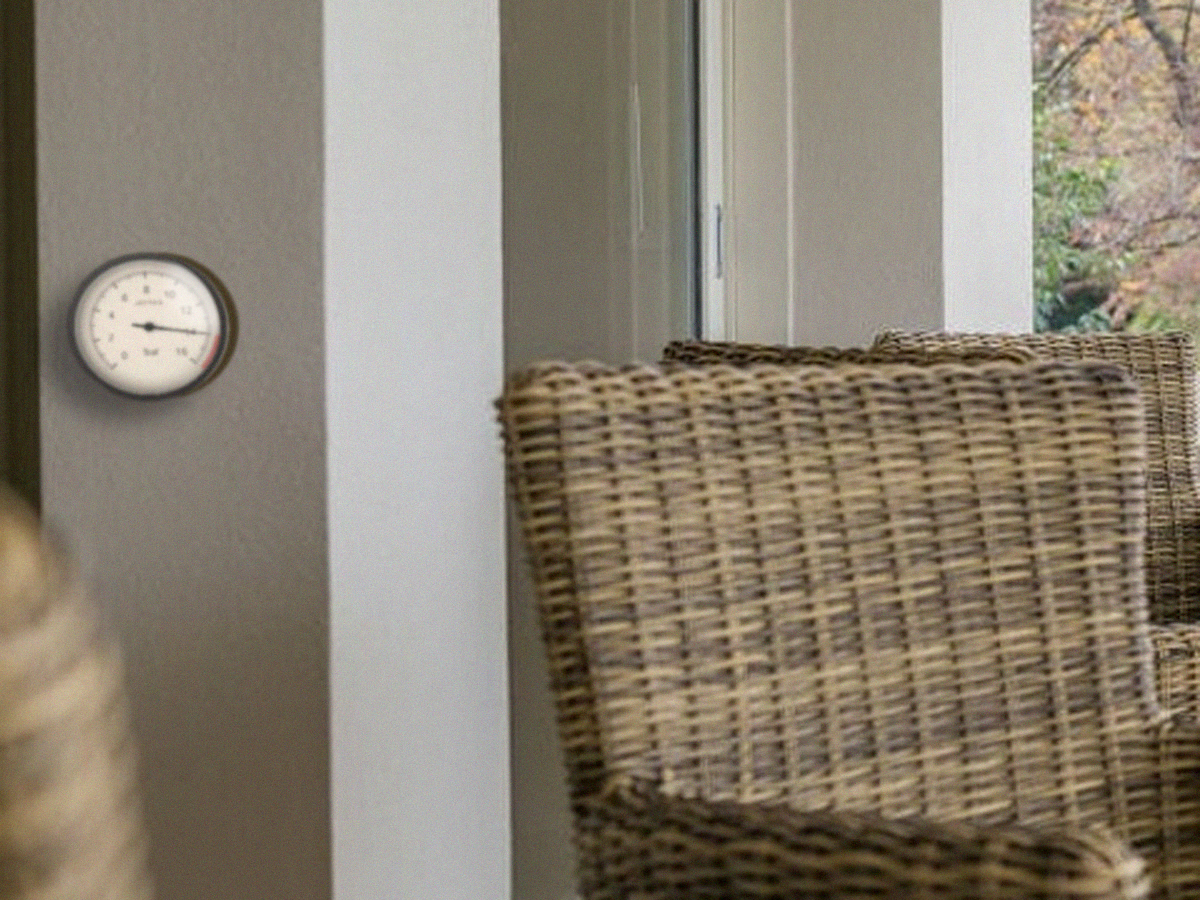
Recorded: 14,bar
